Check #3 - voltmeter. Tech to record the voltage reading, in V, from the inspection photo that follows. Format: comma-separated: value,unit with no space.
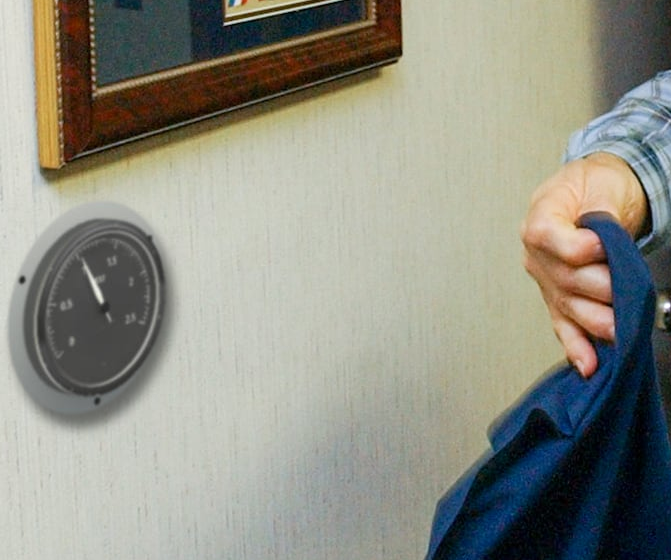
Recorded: 1,V
